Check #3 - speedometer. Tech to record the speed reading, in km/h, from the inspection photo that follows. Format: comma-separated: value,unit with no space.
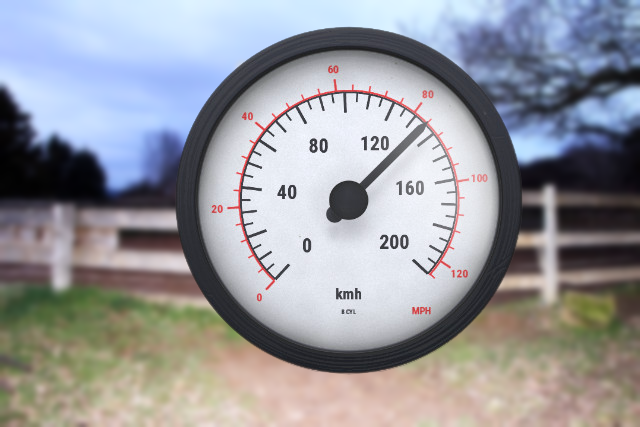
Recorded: 135,km/h
